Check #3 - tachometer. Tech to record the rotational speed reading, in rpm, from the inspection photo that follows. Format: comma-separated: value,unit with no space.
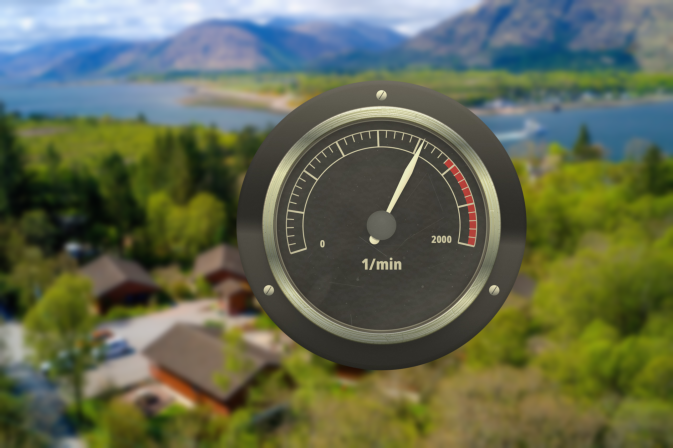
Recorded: 1275,rpm
